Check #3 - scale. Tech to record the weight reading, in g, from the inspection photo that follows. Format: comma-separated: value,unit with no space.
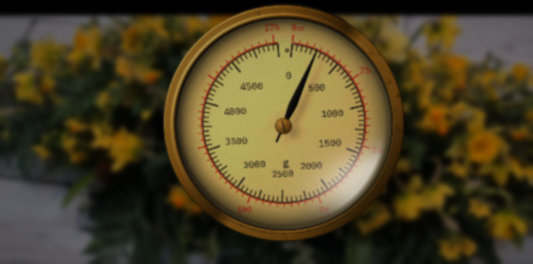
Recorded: 250,g
